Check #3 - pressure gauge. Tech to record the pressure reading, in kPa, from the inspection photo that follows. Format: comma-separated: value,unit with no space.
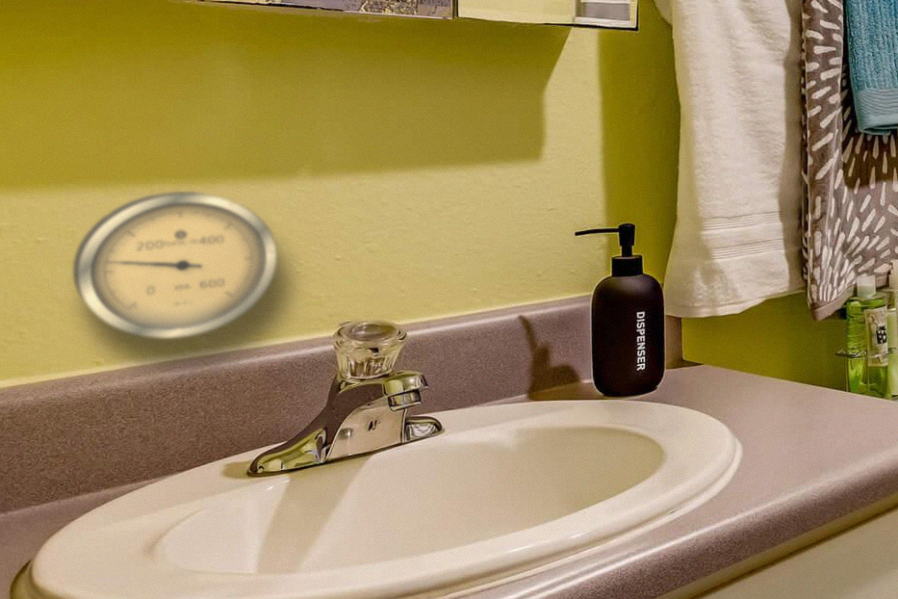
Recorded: 125,kPa
